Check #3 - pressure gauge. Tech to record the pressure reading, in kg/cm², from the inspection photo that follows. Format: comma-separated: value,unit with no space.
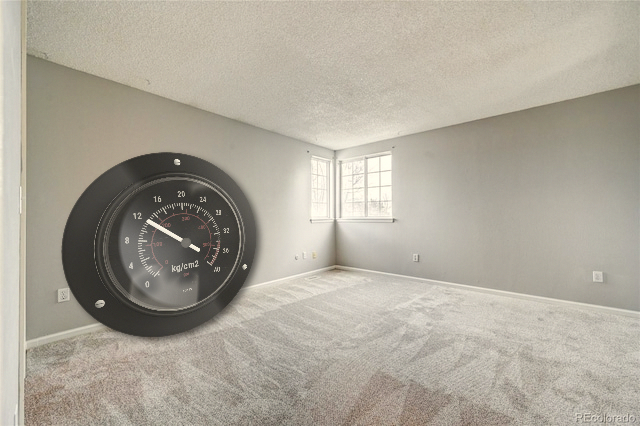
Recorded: 12,kg/cm²
